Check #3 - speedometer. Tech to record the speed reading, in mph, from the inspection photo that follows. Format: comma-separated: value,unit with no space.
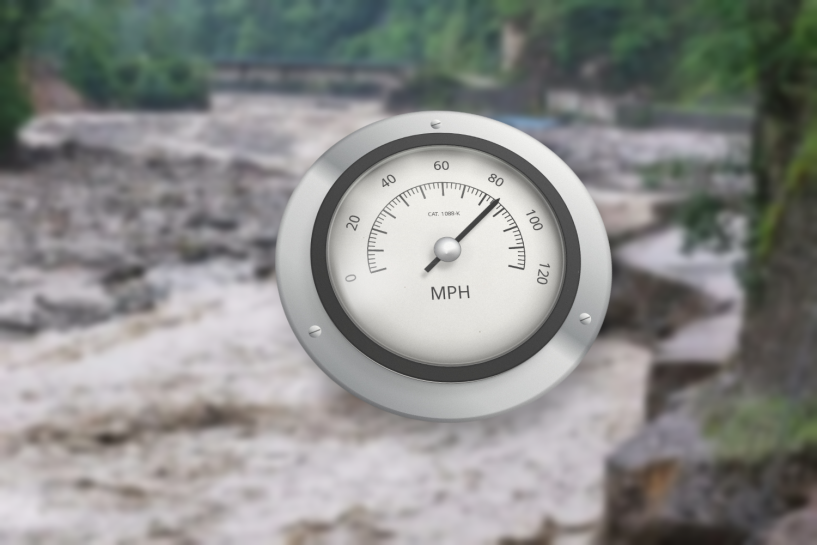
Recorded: 86,mph
